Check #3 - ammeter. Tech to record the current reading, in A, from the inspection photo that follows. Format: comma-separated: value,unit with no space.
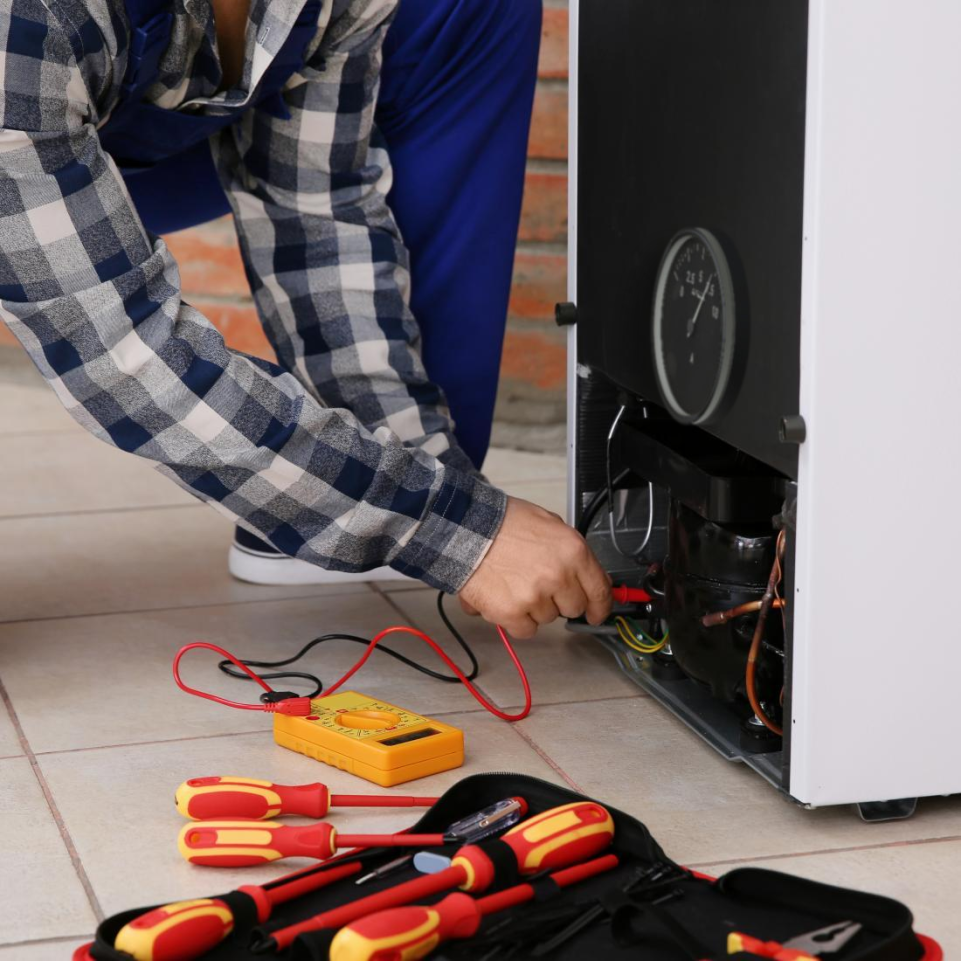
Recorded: 7.5,A
